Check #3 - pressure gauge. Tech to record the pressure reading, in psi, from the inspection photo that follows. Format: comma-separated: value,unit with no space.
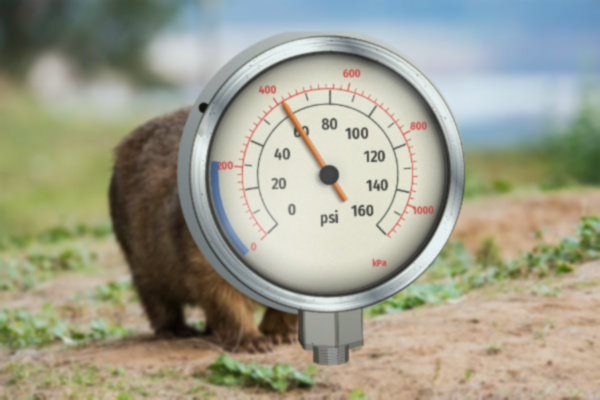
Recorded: 60,psi
